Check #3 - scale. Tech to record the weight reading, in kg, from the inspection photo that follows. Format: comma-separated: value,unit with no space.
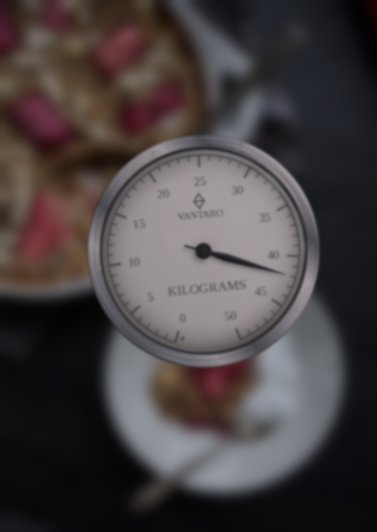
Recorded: 42,kg
